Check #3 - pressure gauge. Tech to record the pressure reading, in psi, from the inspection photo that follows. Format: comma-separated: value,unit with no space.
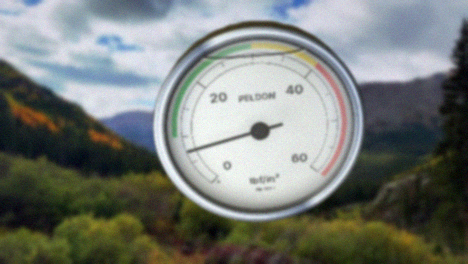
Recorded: 7.5,psi
